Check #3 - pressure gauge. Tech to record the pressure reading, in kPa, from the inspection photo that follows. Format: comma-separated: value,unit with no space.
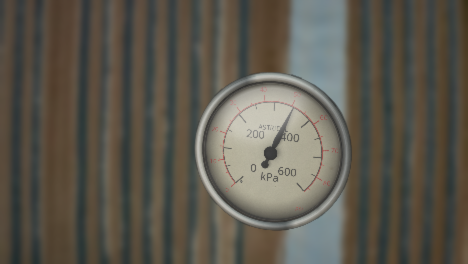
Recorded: 350,kPa
